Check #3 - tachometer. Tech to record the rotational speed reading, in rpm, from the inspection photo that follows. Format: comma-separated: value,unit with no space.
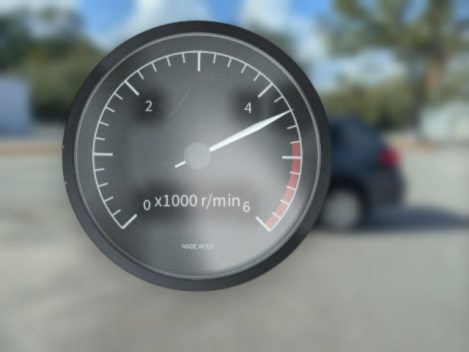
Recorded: 4400,rpm
